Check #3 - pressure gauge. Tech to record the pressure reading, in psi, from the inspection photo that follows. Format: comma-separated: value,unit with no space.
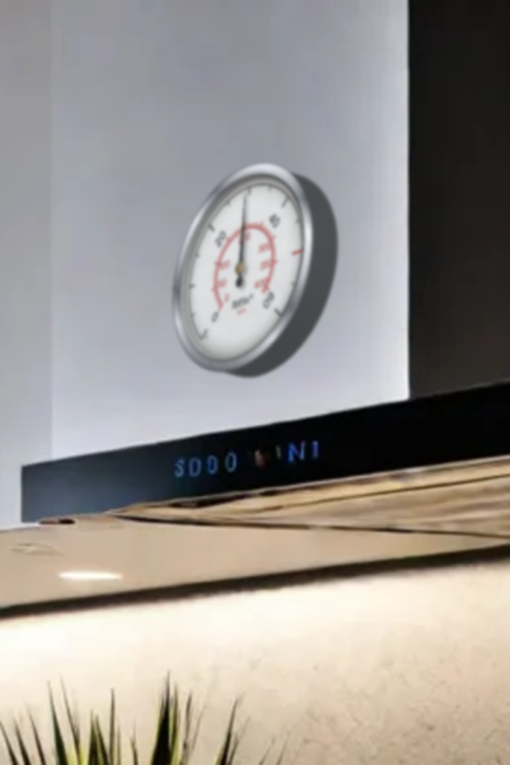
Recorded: 30,psi
